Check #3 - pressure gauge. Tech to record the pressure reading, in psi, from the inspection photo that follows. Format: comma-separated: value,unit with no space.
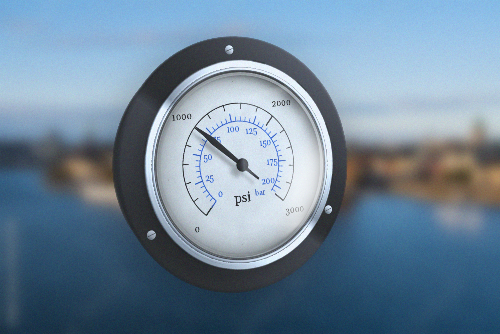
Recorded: 1000,psi
